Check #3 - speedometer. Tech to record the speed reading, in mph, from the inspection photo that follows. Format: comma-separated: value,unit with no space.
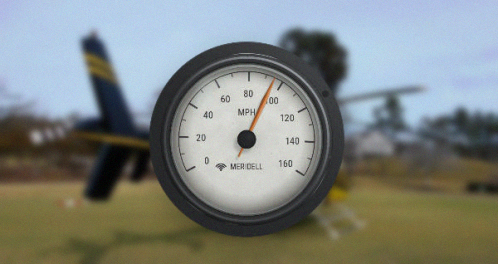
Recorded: 95,mph
